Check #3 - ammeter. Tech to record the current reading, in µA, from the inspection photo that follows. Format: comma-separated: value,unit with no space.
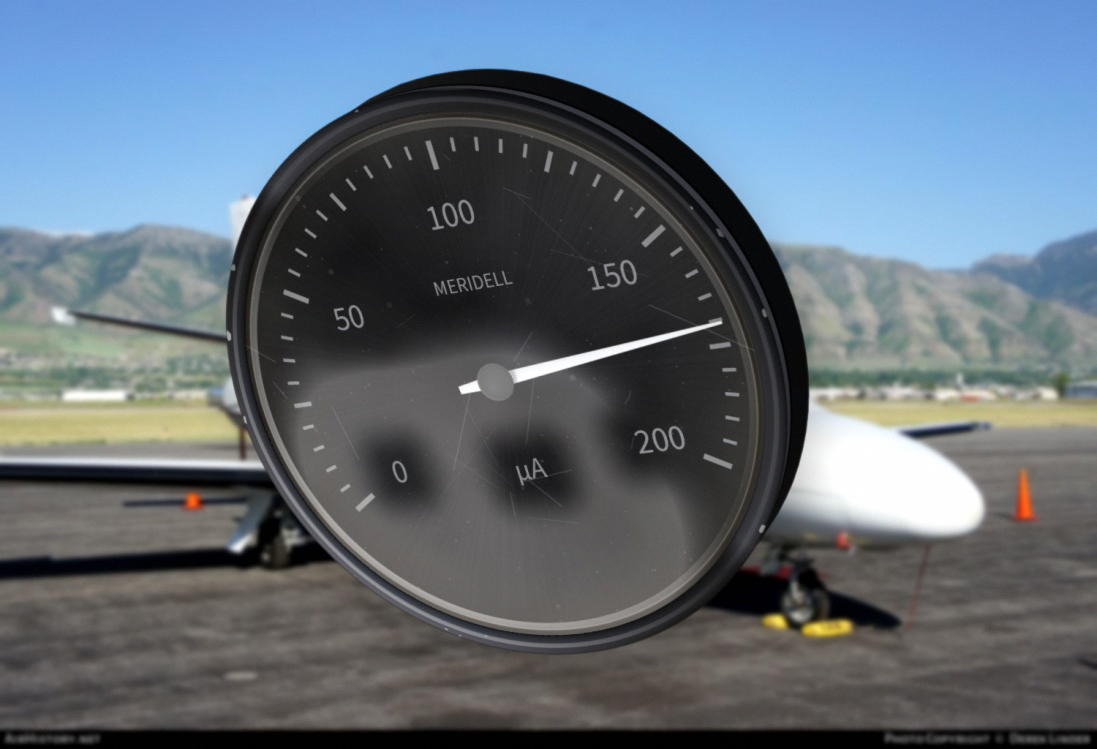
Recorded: 170,µA
